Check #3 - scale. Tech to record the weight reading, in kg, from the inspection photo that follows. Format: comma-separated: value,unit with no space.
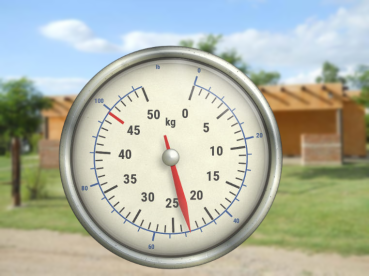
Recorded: 23,kg
